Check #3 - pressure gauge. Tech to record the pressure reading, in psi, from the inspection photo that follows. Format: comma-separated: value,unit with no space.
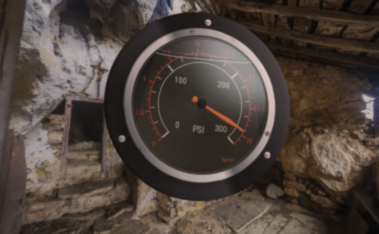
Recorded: 280,psi
